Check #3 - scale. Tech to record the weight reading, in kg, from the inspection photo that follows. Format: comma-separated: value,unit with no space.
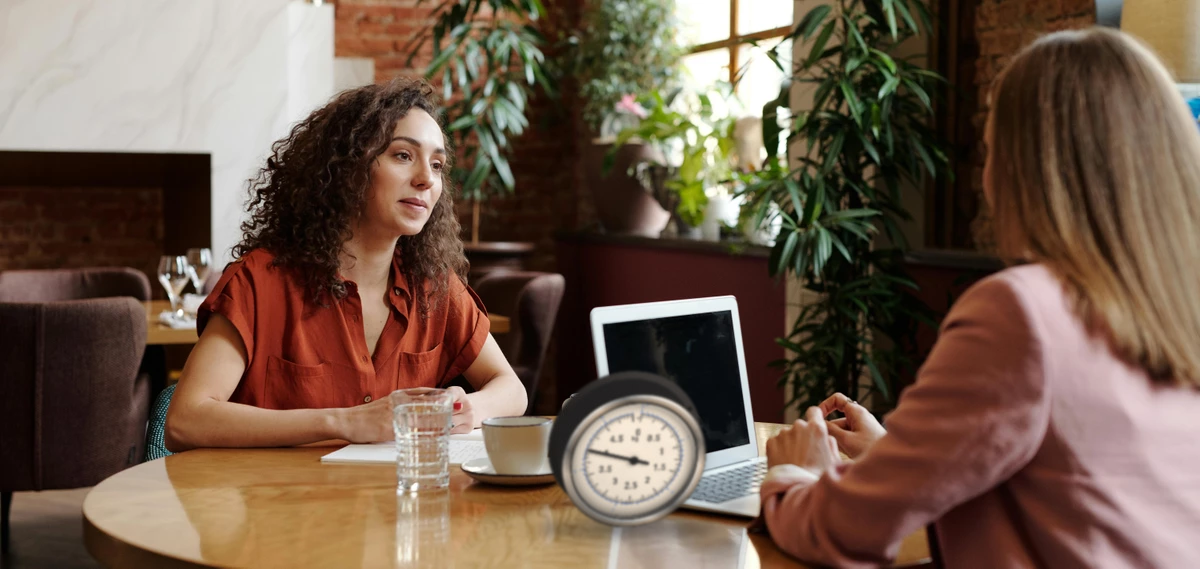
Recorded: 4,kg
